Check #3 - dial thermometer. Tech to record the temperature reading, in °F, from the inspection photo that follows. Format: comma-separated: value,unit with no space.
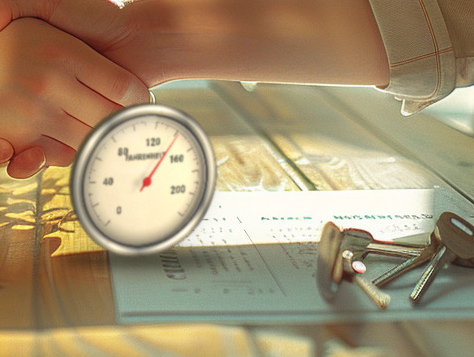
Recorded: 140,°F
